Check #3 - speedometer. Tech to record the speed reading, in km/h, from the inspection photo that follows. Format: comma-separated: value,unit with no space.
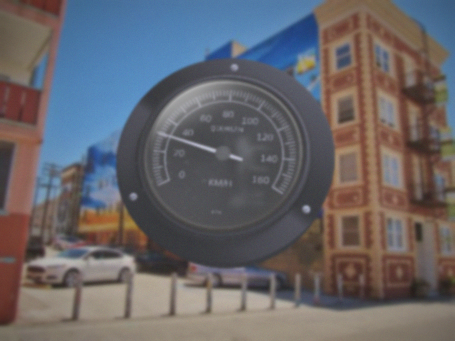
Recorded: 30,km/h
